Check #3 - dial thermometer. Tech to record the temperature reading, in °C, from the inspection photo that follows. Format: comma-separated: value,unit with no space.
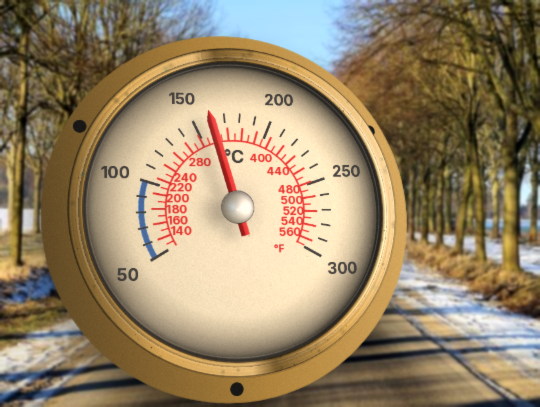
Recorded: 160,°C
